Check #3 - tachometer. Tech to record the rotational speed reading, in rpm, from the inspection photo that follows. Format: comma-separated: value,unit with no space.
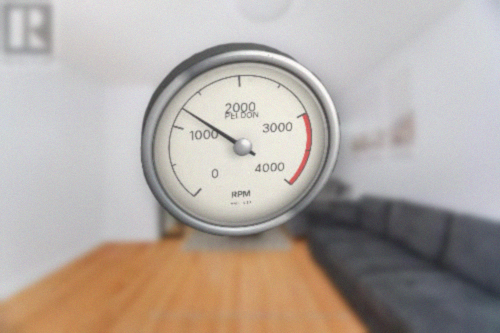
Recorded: 1250,rpm
